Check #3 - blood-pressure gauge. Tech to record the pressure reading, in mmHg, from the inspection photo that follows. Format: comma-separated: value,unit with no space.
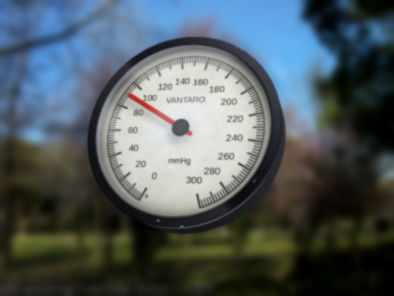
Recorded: 90,mmHg
